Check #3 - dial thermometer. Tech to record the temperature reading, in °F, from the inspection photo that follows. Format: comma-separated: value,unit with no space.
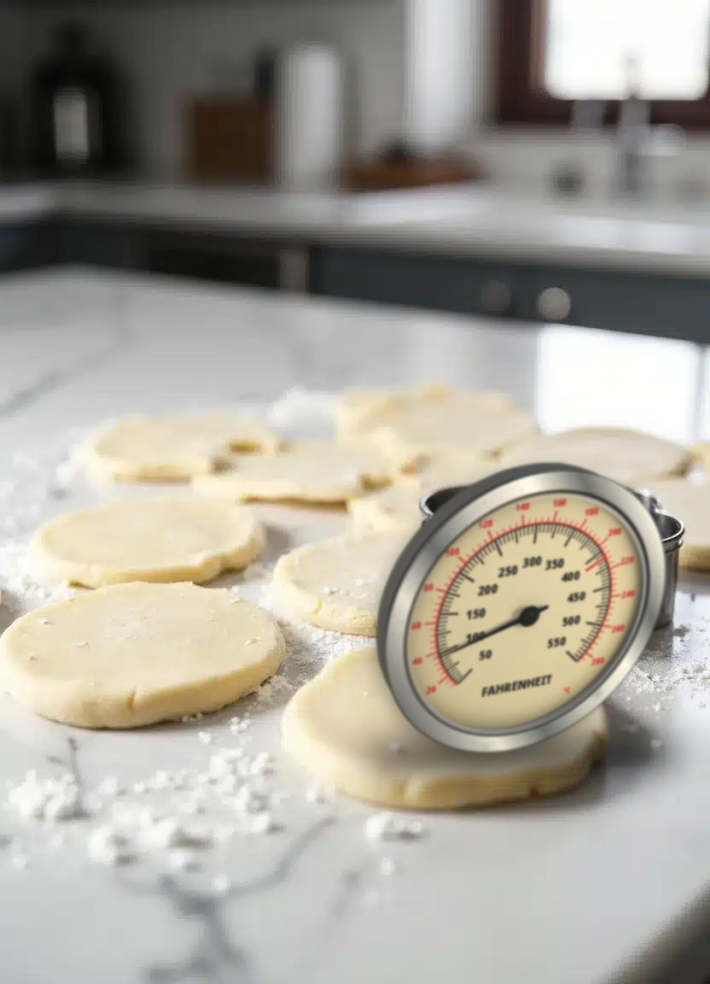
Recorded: 100,°F
